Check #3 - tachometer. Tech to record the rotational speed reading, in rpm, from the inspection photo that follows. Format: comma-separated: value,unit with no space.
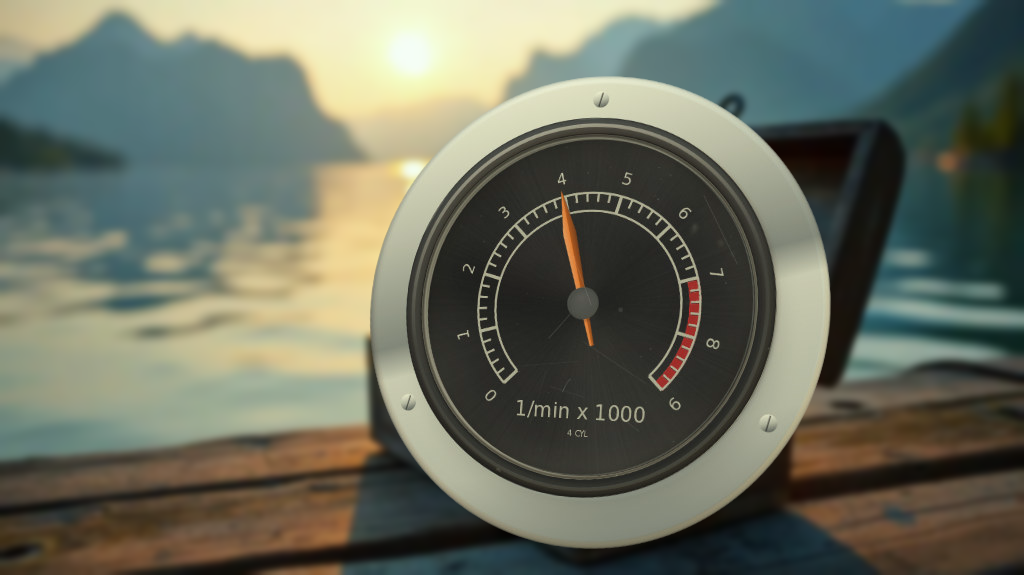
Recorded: 4000,rpm
